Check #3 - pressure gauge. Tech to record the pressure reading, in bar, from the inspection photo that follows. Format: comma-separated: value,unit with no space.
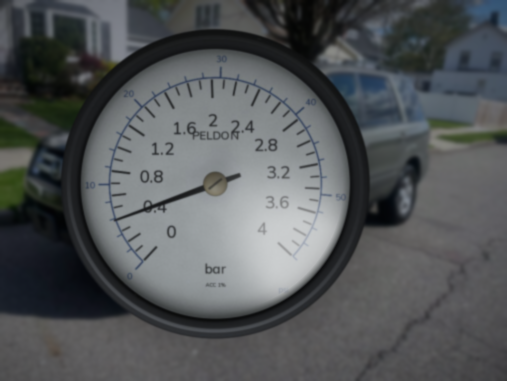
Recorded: 0.4,bar
